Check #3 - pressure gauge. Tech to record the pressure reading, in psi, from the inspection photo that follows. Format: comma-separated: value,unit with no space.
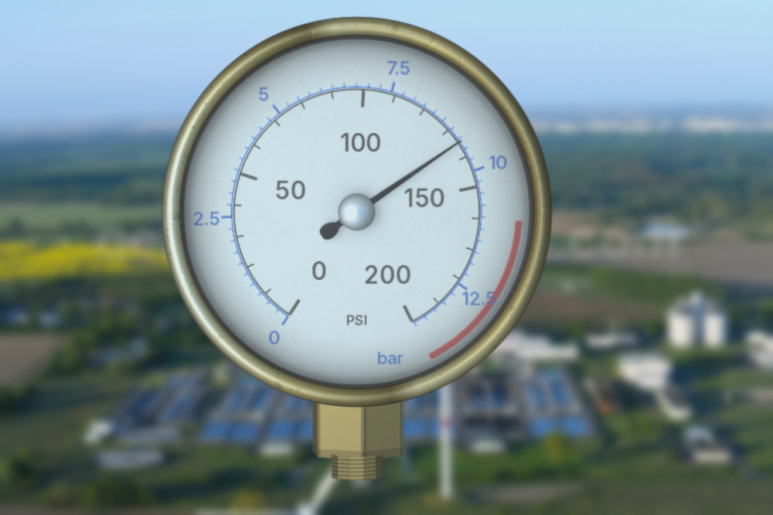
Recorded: 135,psi
